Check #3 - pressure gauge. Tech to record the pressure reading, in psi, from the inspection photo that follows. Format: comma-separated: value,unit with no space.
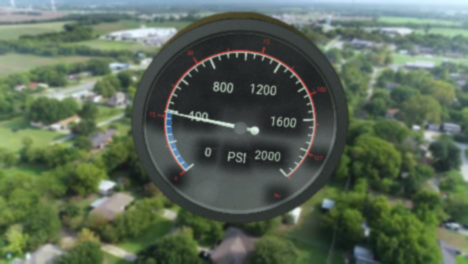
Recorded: 400,psi
